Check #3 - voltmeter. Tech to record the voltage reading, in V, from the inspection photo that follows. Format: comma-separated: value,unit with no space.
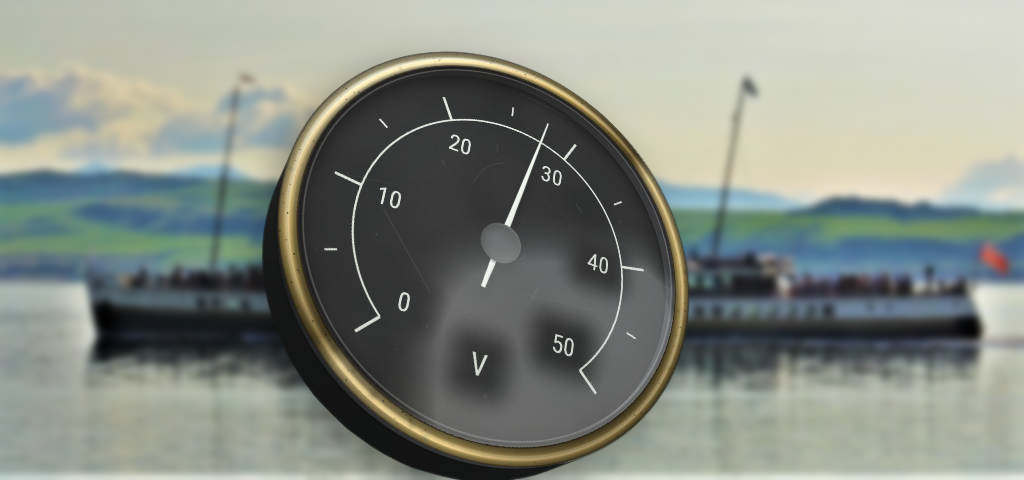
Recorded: 27.5,V
